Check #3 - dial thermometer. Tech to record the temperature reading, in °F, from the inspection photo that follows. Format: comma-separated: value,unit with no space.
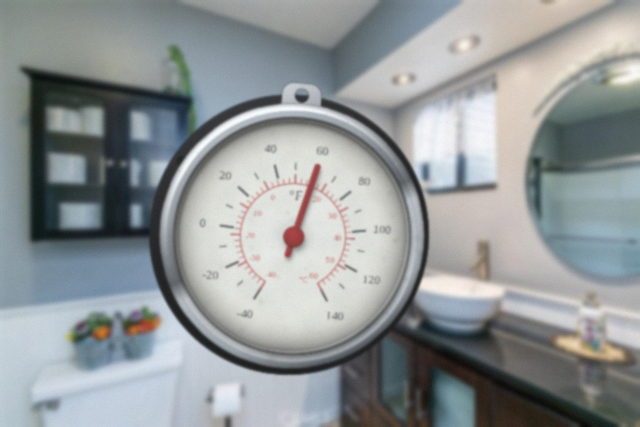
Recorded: 60,°F
